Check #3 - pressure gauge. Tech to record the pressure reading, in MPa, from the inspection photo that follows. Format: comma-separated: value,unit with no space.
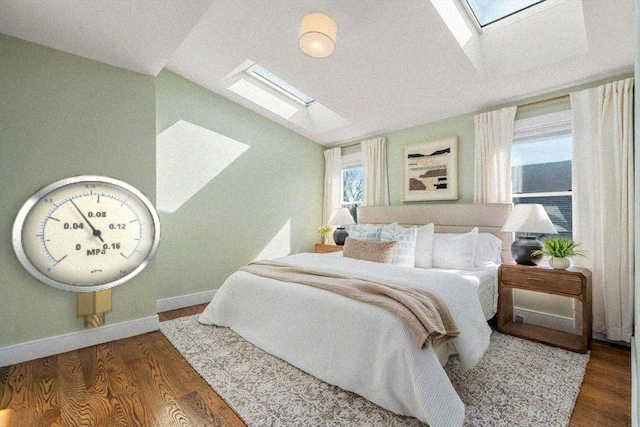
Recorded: 0.06,MPa
